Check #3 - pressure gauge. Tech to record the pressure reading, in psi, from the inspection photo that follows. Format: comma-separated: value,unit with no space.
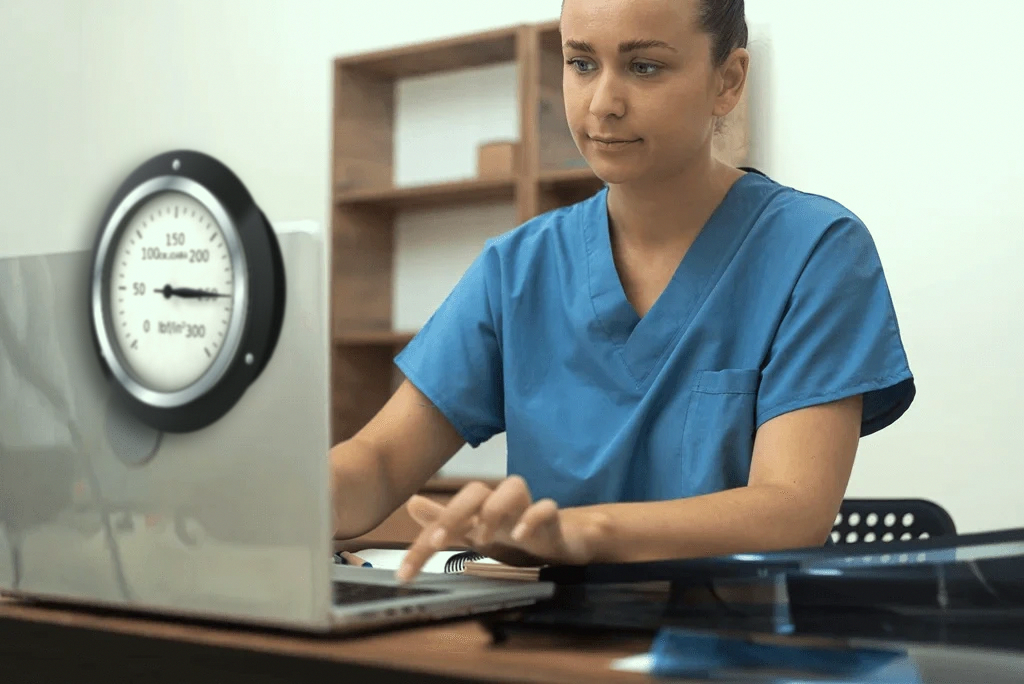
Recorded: 250,psi
